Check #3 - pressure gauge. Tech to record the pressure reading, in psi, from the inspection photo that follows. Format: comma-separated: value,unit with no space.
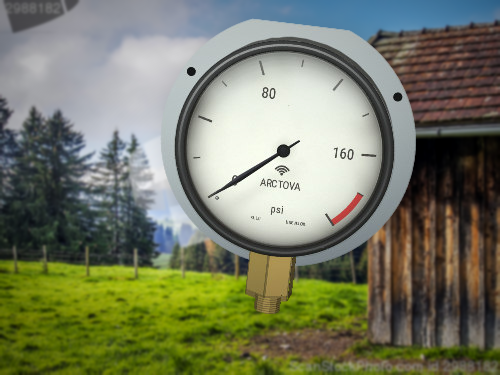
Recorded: 0,psi
